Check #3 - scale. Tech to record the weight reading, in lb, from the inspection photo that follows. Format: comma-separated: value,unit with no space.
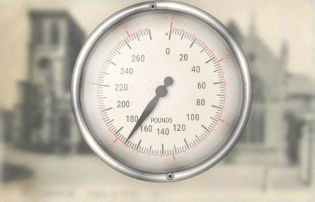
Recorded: 170,lb
